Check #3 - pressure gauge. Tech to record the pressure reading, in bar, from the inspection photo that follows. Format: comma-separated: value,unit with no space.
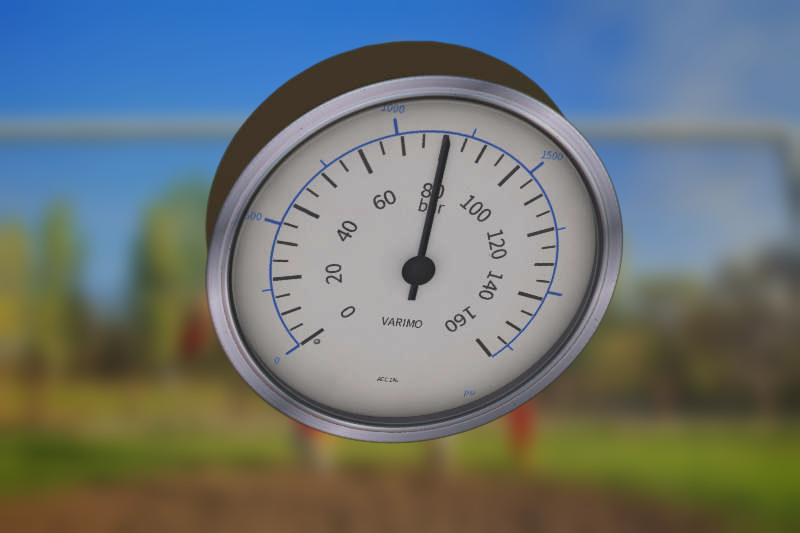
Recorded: 80,bar
